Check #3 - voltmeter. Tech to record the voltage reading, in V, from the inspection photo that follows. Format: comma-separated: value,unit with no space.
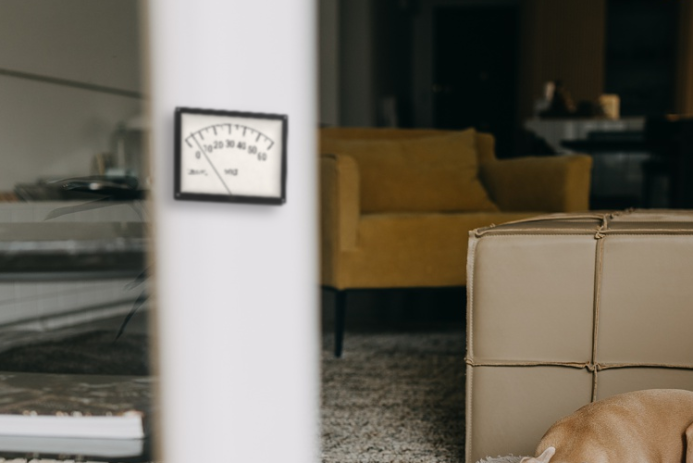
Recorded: 5,V
